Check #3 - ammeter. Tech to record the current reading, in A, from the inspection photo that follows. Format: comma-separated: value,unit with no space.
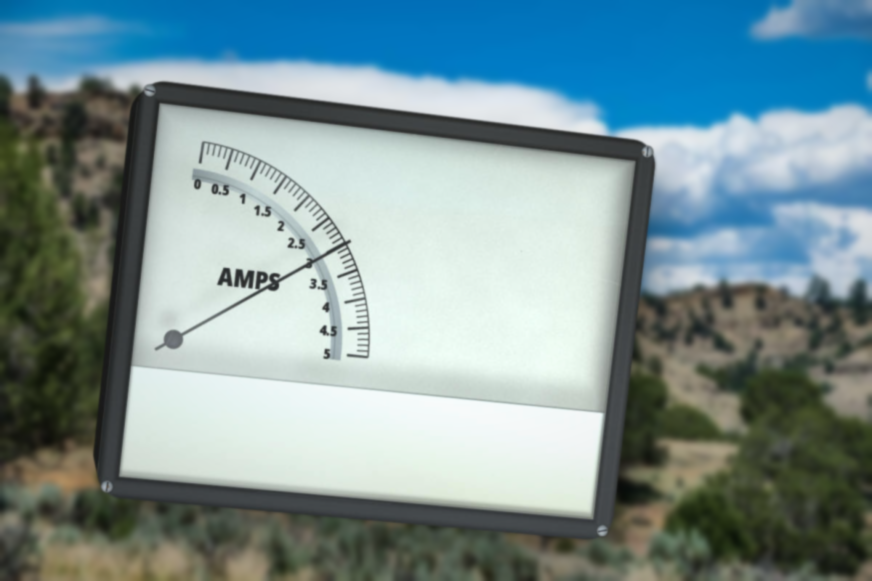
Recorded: 3,A
